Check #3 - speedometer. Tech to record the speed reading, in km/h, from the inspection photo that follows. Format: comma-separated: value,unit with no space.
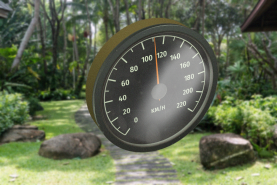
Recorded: 110,km/h
